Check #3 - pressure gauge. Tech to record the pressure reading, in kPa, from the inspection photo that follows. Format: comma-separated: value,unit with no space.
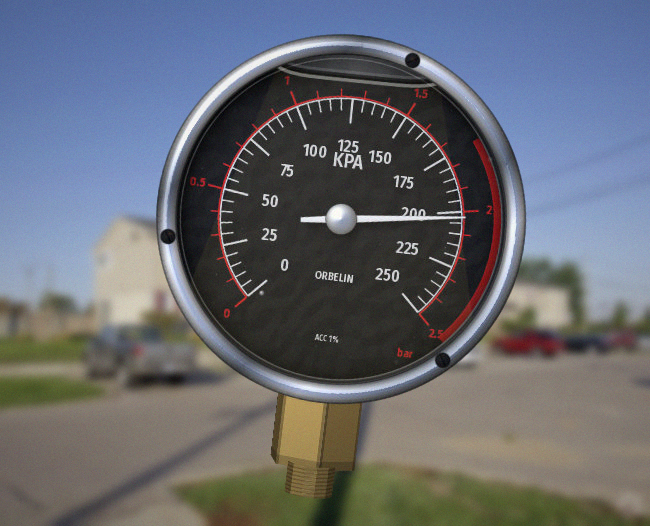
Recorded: 202.5,kPa
